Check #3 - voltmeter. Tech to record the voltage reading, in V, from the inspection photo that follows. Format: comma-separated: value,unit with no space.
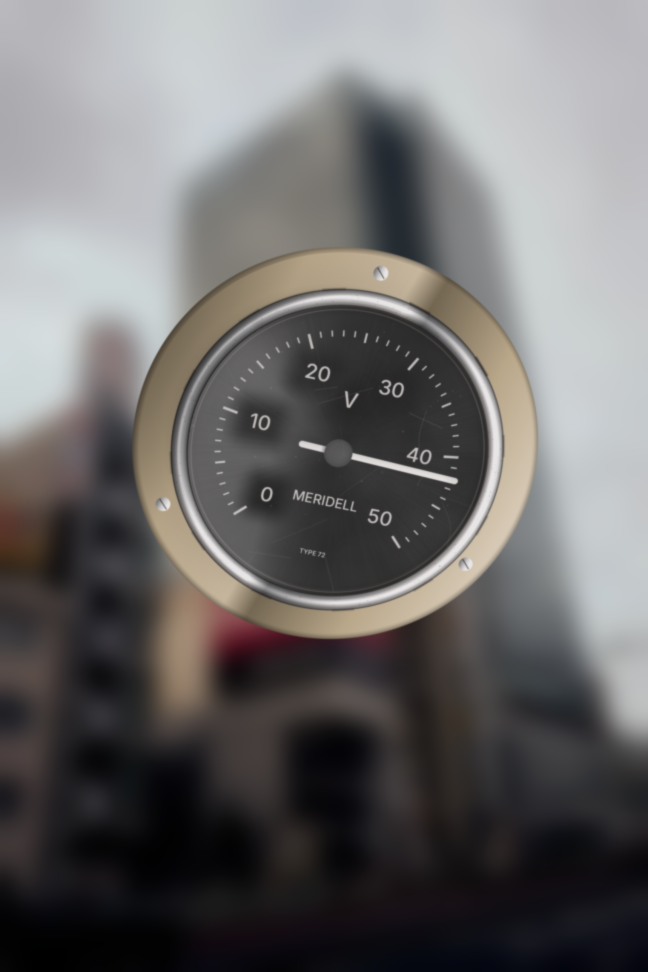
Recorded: 42,V
